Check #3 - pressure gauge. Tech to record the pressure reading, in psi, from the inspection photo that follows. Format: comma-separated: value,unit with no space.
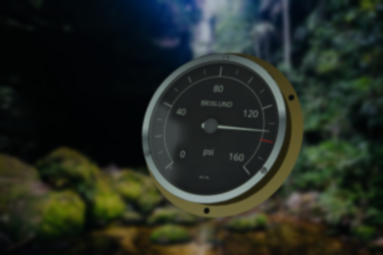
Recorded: 135,psi
